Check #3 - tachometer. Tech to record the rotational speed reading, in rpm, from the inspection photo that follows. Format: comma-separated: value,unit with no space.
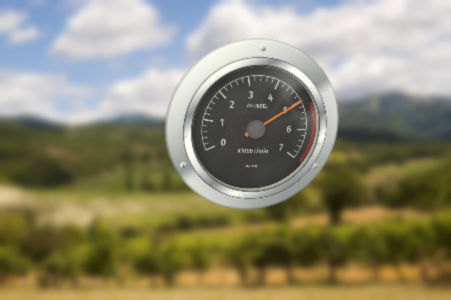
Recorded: 5000,rpm
